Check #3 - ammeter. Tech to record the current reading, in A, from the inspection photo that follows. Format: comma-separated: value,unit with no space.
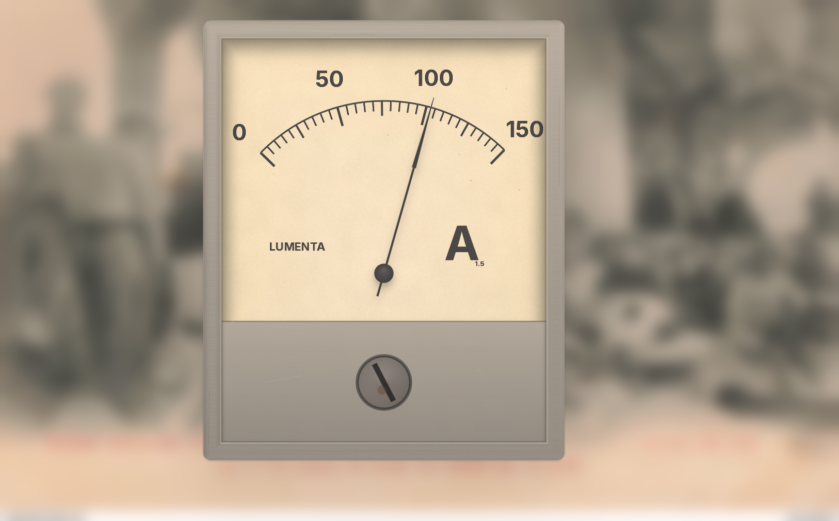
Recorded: 102.5,A
